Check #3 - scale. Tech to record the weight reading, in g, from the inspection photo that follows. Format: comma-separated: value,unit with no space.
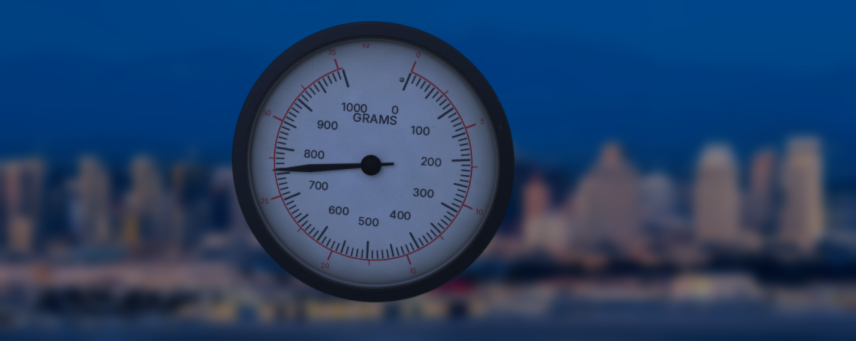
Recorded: 760,g
